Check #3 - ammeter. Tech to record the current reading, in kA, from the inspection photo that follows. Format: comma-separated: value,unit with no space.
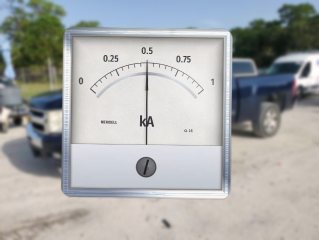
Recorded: 0.5,kA
